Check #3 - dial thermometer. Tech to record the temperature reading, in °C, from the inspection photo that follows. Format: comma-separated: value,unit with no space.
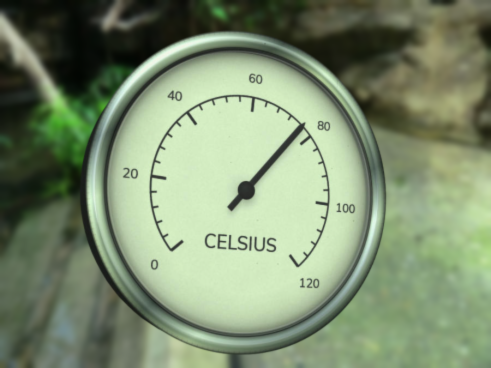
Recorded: 76,°C
